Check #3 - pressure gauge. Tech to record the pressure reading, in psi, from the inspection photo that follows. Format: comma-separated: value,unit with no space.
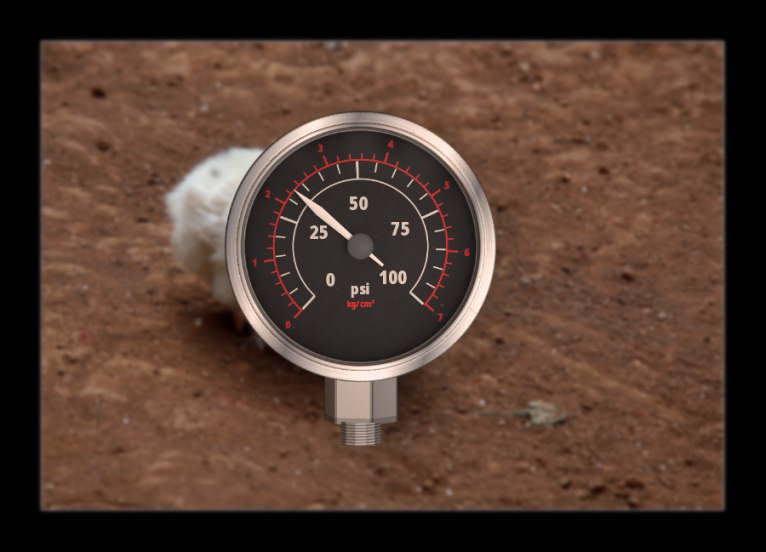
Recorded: 32.5,psi
